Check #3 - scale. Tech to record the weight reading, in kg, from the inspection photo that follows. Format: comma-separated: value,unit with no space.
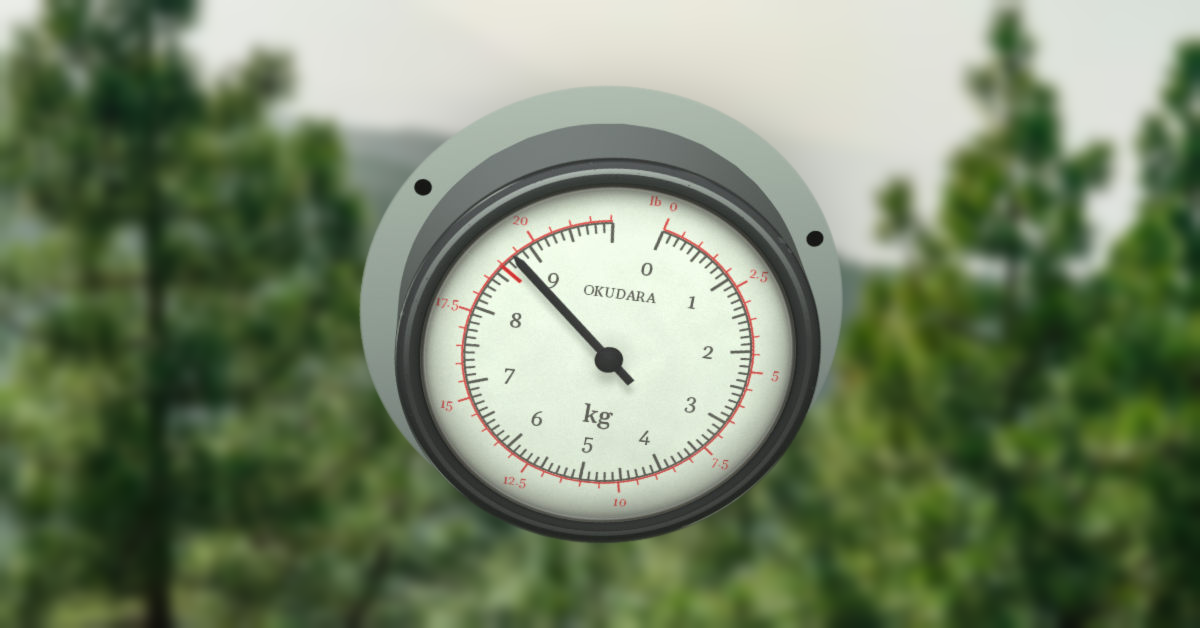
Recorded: 8.8,kg
